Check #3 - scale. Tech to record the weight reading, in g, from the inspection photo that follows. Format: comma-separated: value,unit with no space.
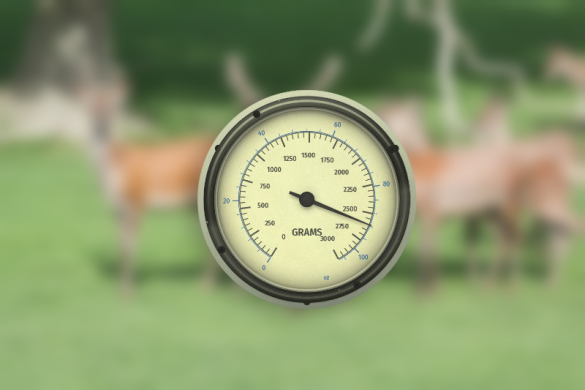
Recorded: 2600,g
